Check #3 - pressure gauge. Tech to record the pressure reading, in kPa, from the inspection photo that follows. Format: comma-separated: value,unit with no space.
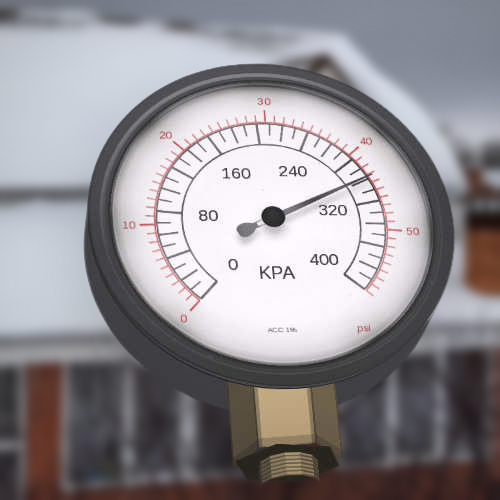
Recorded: 300,kPa
